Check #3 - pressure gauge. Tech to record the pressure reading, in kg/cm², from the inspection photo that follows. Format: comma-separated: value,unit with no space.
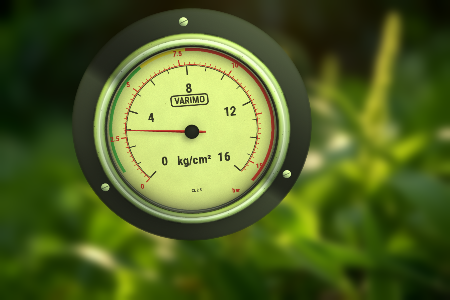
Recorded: 3,kg/cm²
